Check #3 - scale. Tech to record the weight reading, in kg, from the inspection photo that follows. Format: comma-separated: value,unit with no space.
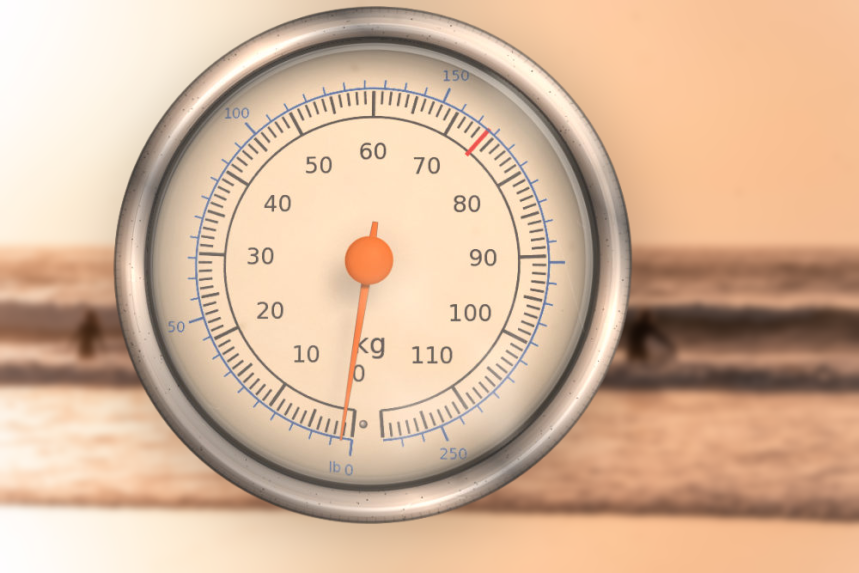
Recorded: 1,kg
